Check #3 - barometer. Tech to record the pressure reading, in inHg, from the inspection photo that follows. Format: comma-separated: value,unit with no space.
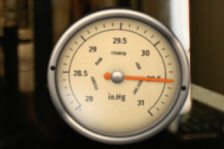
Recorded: 30.5,inHg
